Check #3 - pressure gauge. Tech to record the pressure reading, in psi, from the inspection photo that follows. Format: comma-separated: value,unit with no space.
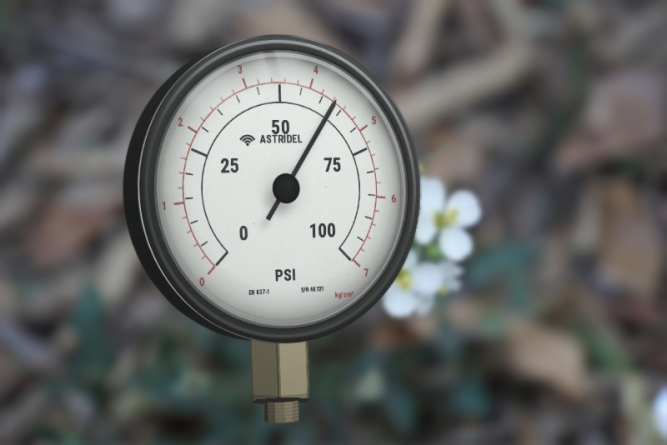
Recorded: 62.5,psi
